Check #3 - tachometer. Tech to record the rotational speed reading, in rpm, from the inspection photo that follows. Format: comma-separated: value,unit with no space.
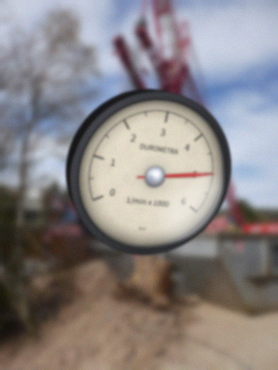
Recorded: 5000,rpm
